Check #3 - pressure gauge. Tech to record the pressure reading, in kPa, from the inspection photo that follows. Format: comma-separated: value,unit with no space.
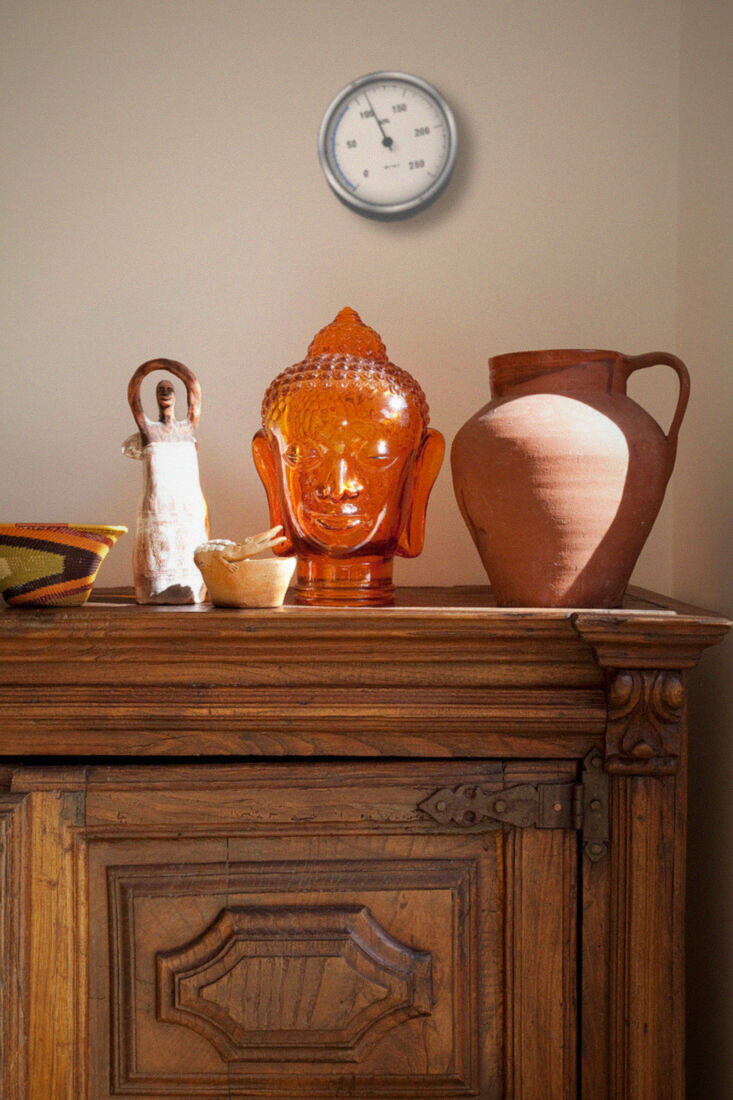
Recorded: 110,kPa
